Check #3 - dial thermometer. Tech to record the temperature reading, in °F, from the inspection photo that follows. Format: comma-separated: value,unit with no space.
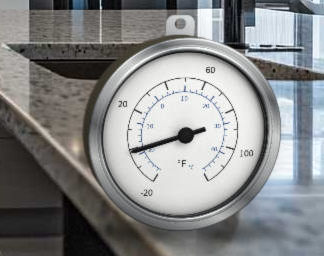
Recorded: 0,°F
